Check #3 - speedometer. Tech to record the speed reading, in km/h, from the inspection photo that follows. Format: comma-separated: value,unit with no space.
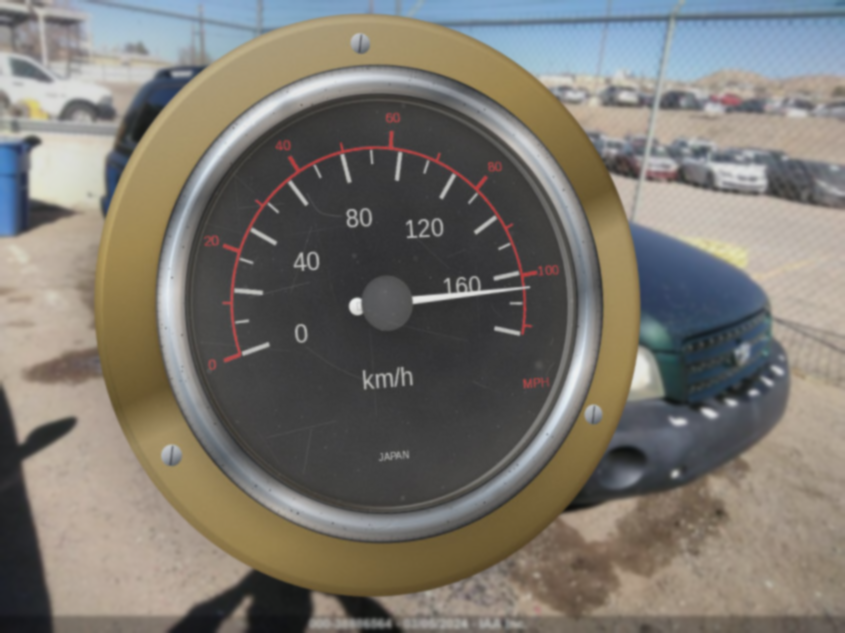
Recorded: 165,km/h
